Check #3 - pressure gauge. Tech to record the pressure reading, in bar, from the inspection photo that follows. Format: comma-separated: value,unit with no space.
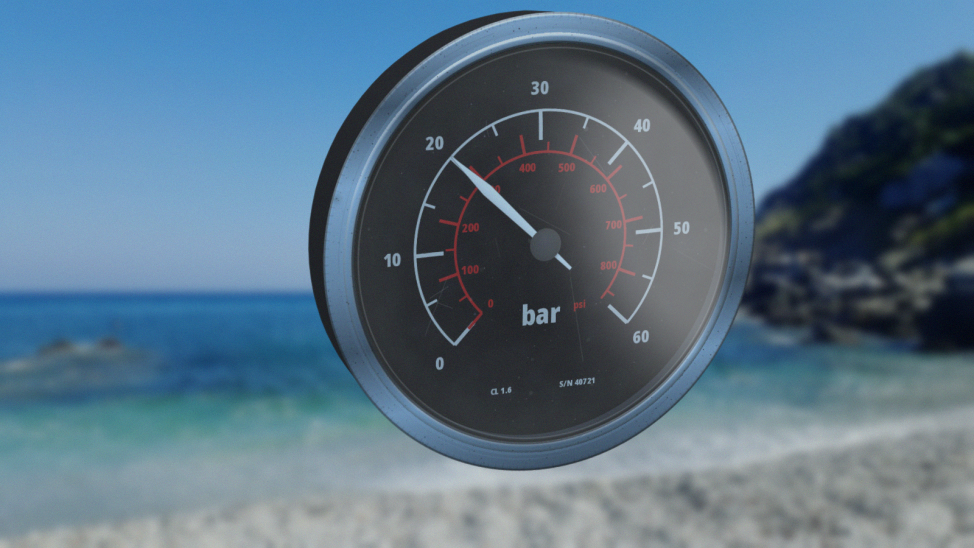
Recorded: 20,bar
